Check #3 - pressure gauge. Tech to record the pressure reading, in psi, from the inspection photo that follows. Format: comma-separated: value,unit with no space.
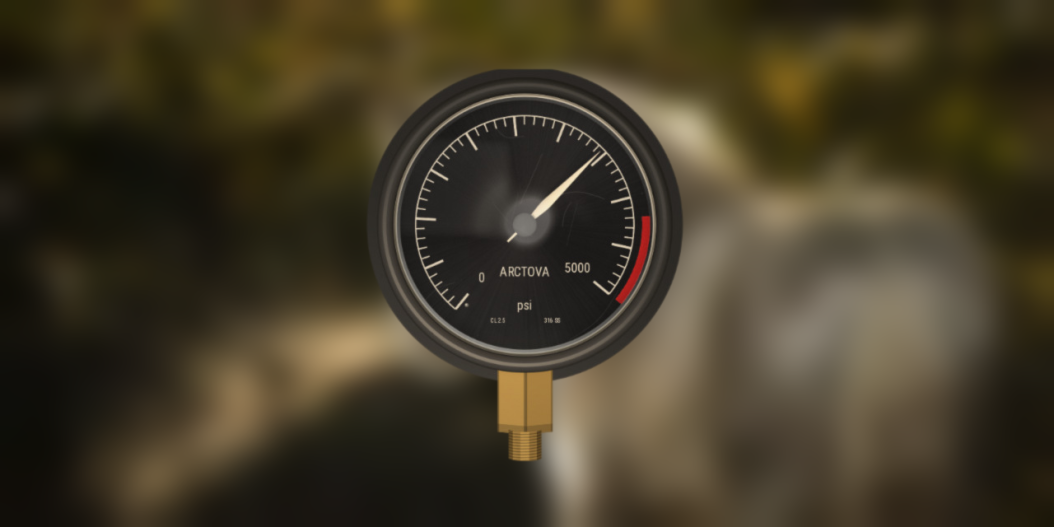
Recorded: 3450,psi
